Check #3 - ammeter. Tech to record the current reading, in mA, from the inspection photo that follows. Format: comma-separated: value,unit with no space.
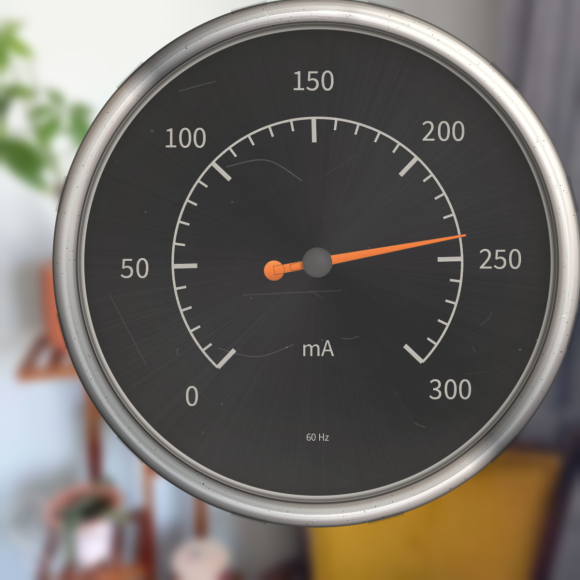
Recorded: 240,mA
